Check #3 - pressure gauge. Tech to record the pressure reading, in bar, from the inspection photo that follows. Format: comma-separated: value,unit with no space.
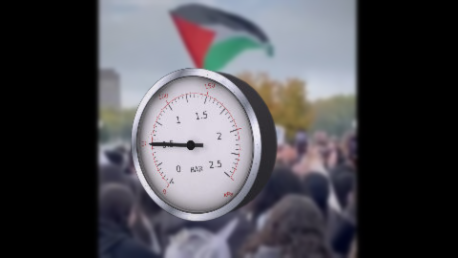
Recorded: 0.5,bar
